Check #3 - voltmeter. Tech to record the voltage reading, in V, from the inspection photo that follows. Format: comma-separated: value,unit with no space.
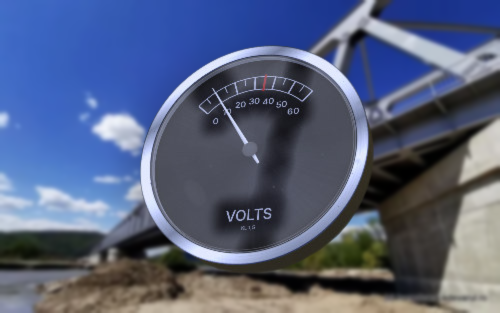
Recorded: 10,V
